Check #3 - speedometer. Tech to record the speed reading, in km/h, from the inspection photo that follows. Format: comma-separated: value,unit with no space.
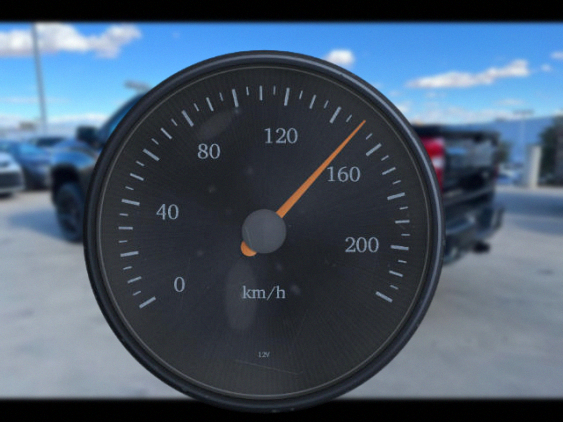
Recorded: 150,km/h
